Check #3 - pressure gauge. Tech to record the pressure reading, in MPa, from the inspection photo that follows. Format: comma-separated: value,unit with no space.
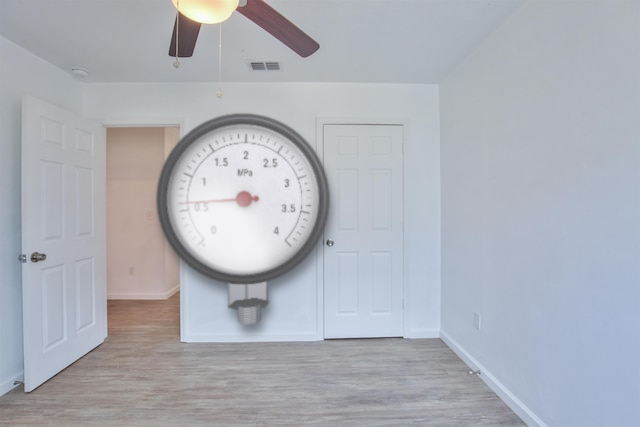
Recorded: 0.6,MPa
